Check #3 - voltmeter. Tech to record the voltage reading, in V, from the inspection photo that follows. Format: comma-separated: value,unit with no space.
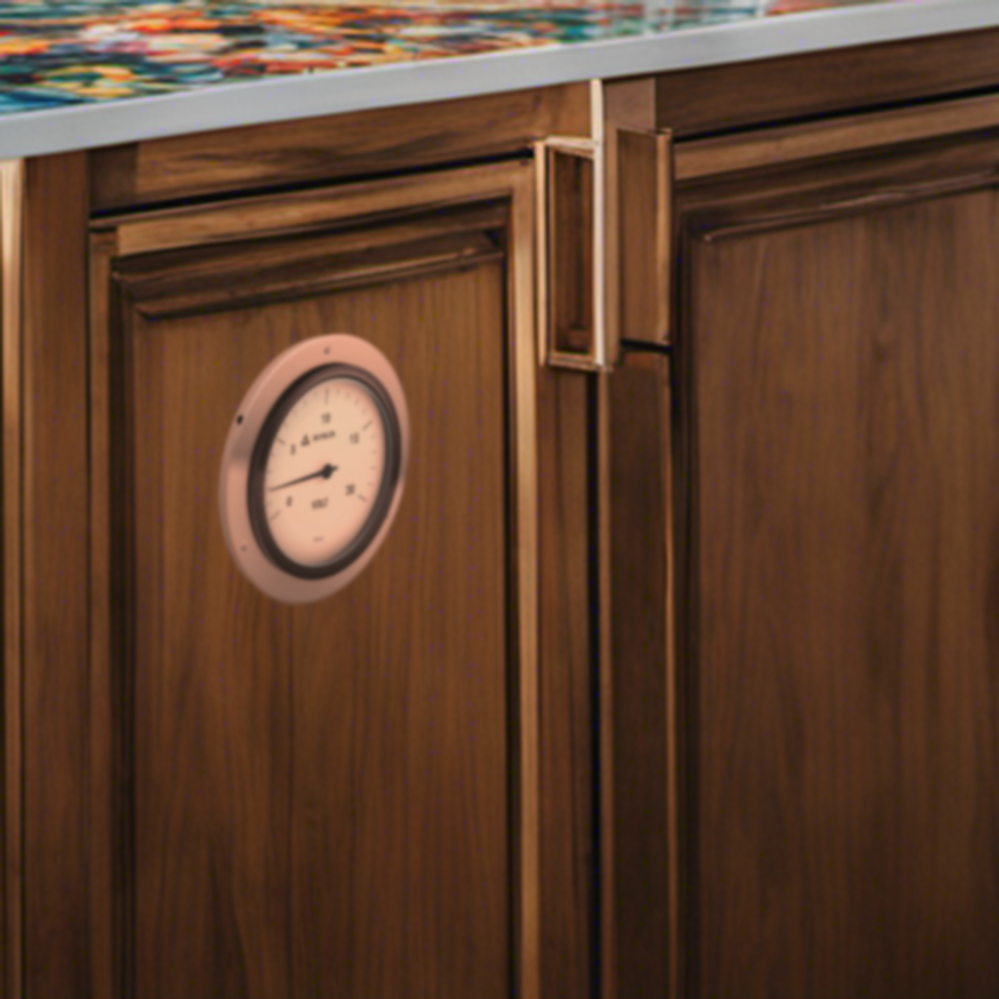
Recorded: 2,V
